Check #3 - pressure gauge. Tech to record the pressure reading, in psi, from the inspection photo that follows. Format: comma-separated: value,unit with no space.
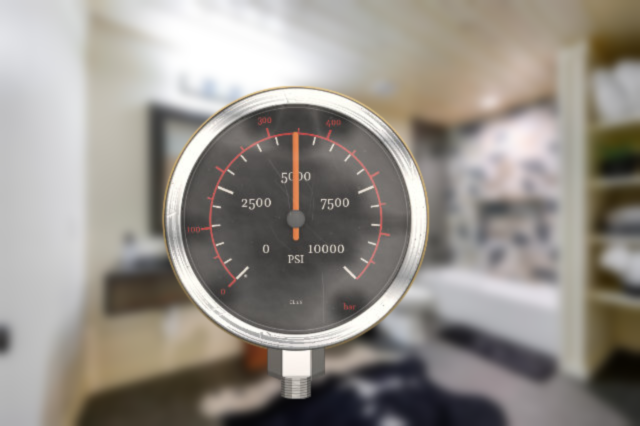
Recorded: 5000,psi
